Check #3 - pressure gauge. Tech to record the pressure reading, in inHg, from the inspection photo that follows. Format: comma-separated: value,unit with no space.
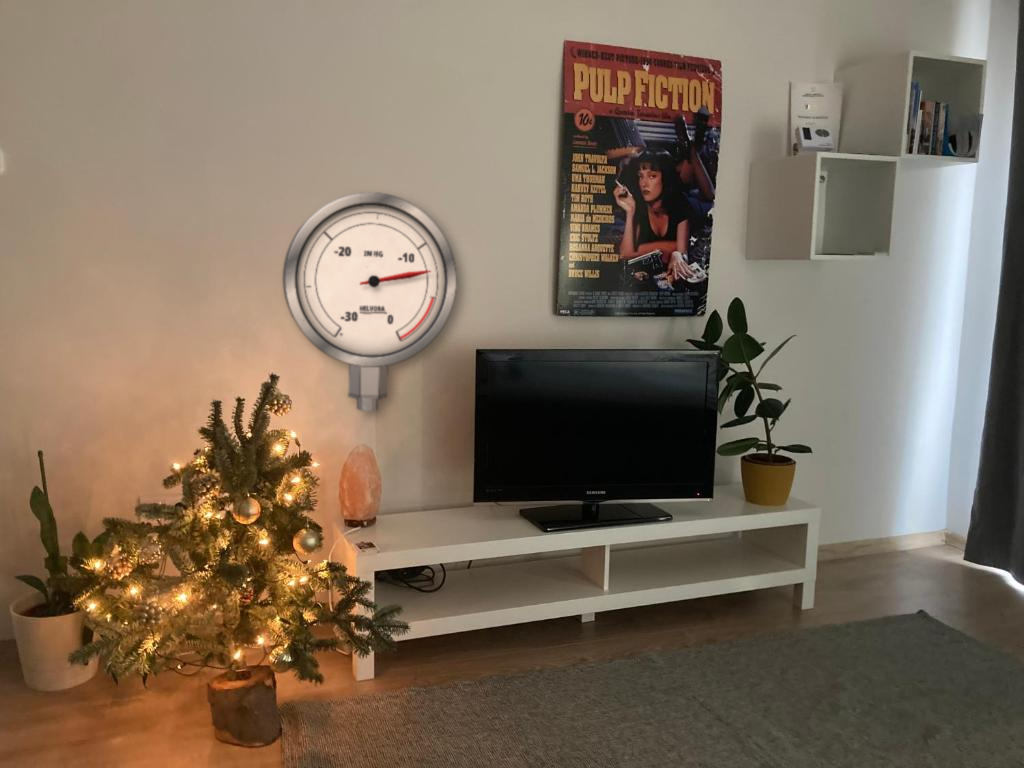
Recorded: -7.5,inHg
